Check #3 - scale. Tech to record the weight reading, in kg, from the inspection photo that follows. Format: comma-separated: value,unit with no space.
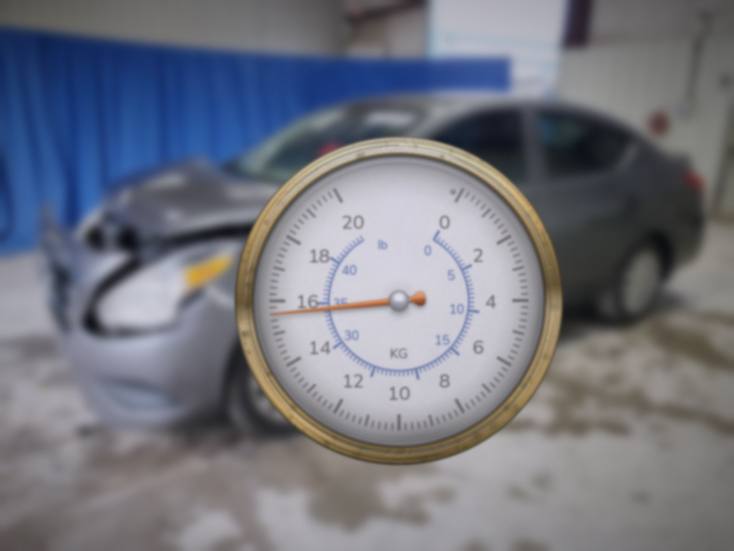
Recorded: 15.6,kg
